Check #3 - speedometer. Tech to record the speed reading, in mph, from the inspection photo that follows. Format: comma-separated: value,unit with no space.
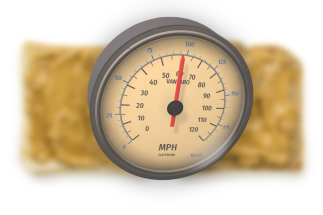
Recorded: 60,mph
